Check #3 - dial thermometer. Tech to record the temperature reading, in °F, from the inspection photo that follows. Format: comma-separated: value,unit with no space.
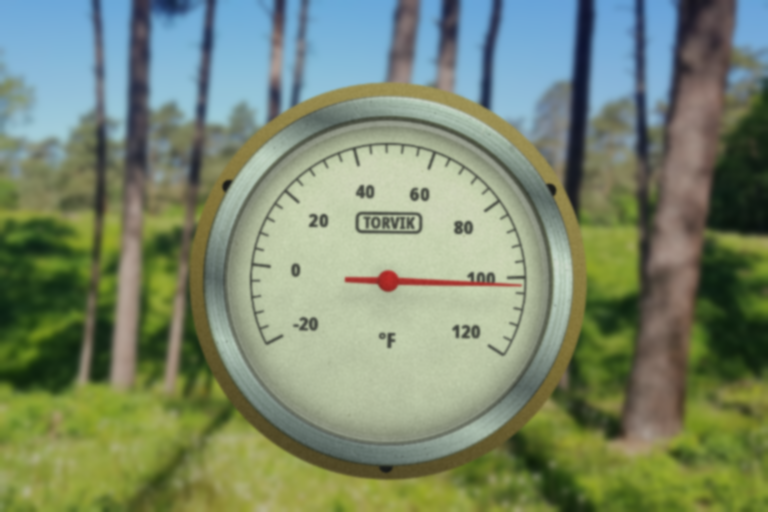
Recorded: 102,°F
